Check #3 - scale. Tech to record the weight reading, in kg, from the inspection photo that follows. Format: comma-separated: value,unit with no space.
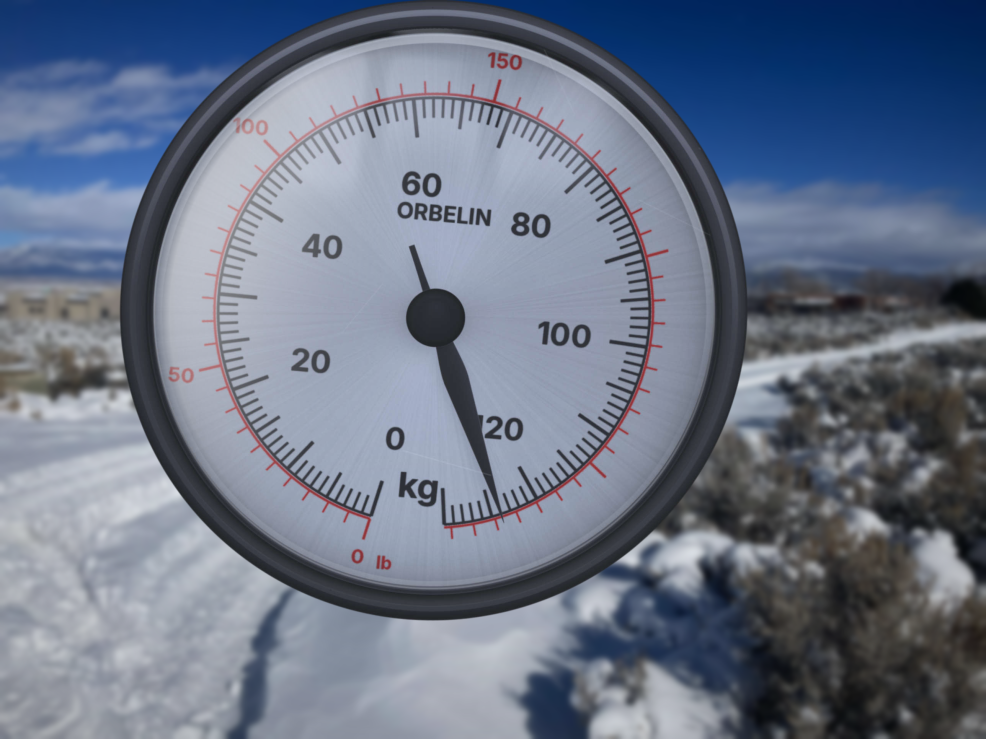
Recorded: 124,kg
